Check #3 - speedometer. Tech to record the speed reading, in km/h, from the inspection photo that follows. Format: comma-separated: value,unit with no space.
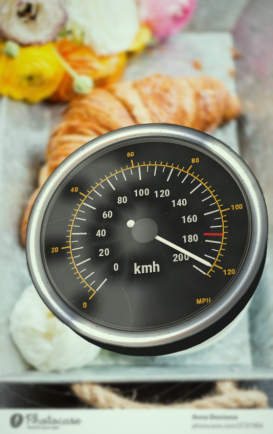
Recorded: 195,km/h
